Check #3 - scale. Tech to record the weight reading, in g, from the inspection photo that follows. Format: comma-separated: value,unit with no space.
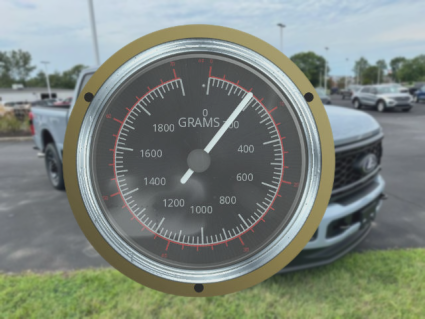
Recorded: 180,g
